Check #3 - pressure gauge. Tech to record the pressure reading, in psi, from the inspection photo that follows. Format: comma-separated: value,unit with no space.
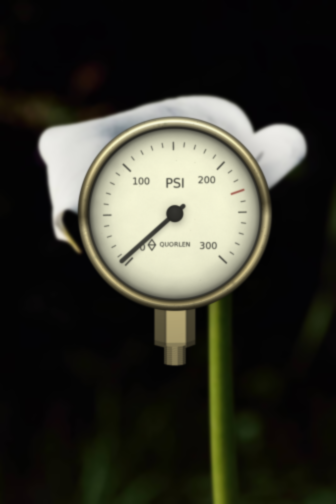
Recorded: 5,psi
